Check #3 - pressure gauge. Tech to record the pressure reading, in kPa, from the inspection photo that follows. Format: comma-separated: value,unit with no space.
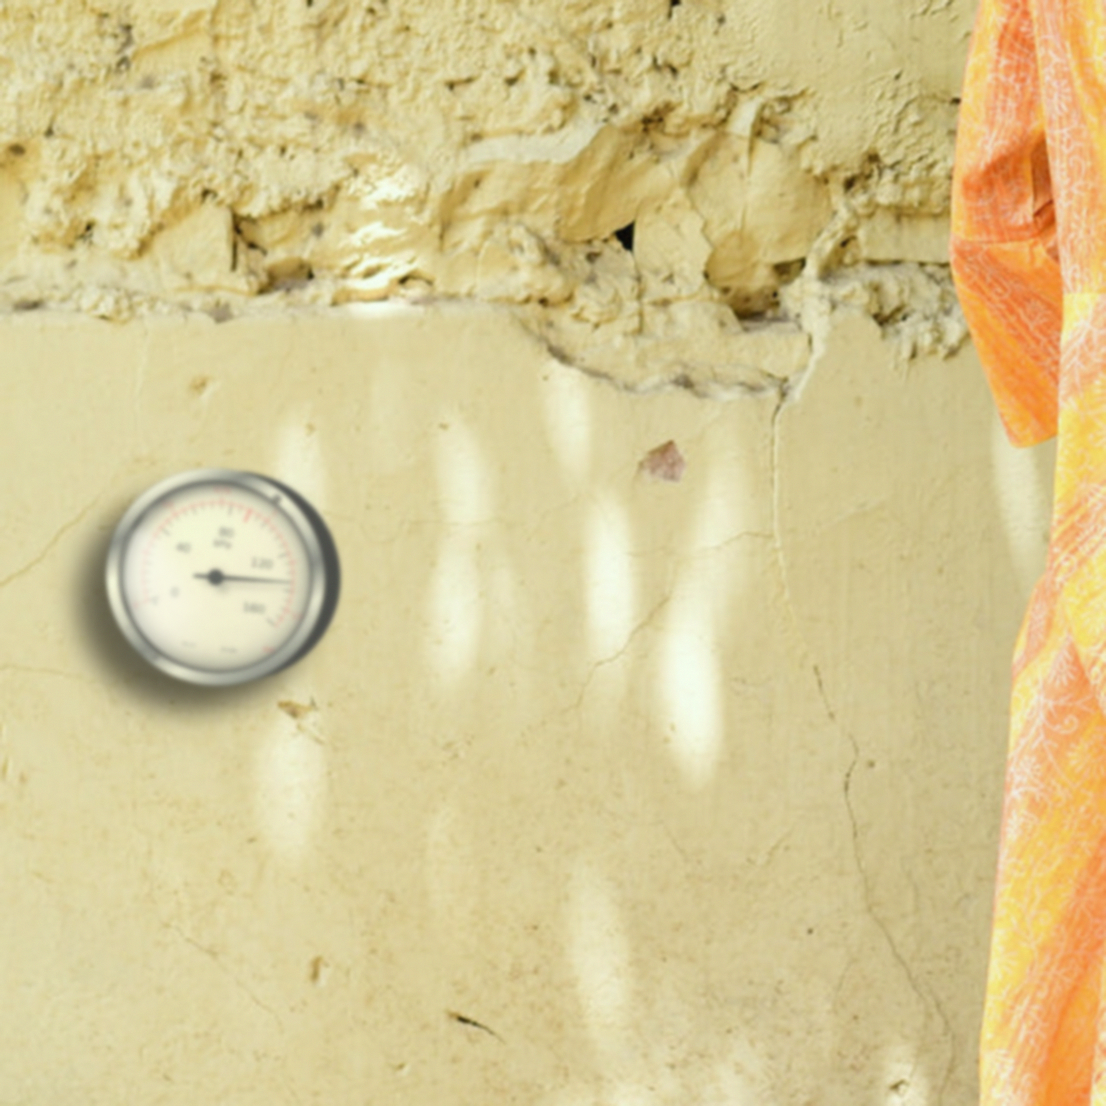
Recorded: 135,kPa
